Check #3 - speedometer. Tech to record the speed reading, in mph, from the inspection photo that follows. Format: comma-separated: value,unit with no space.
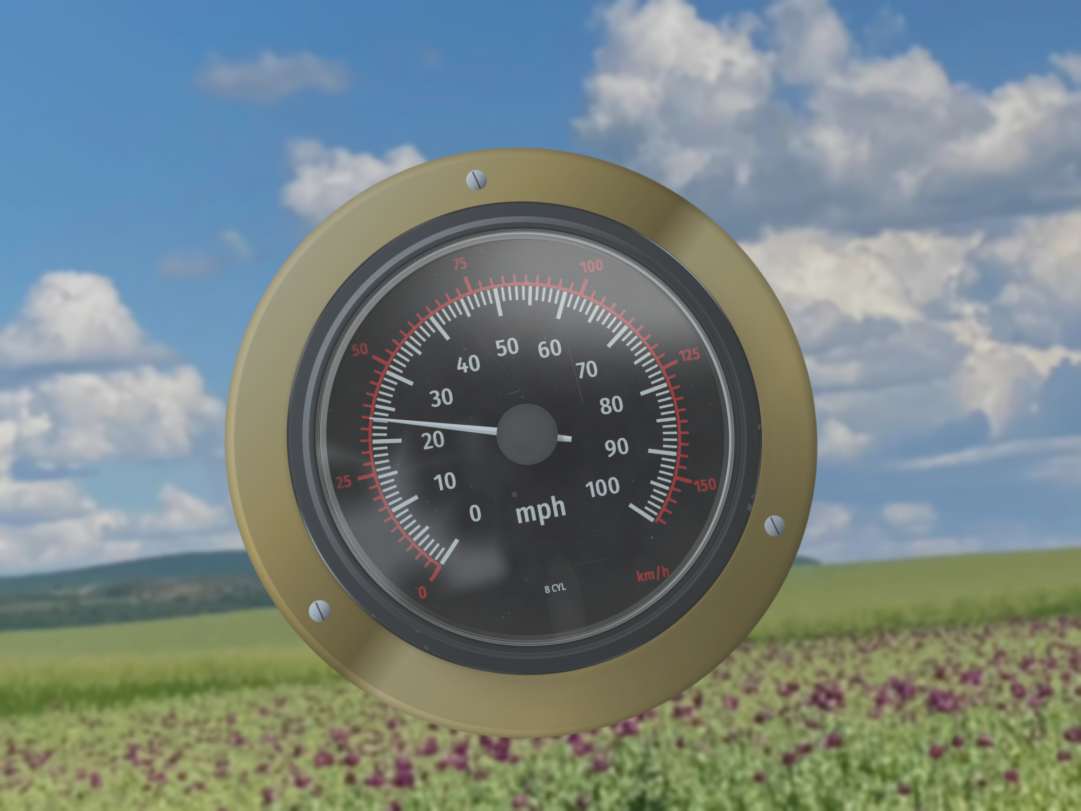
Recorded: 23,mph
